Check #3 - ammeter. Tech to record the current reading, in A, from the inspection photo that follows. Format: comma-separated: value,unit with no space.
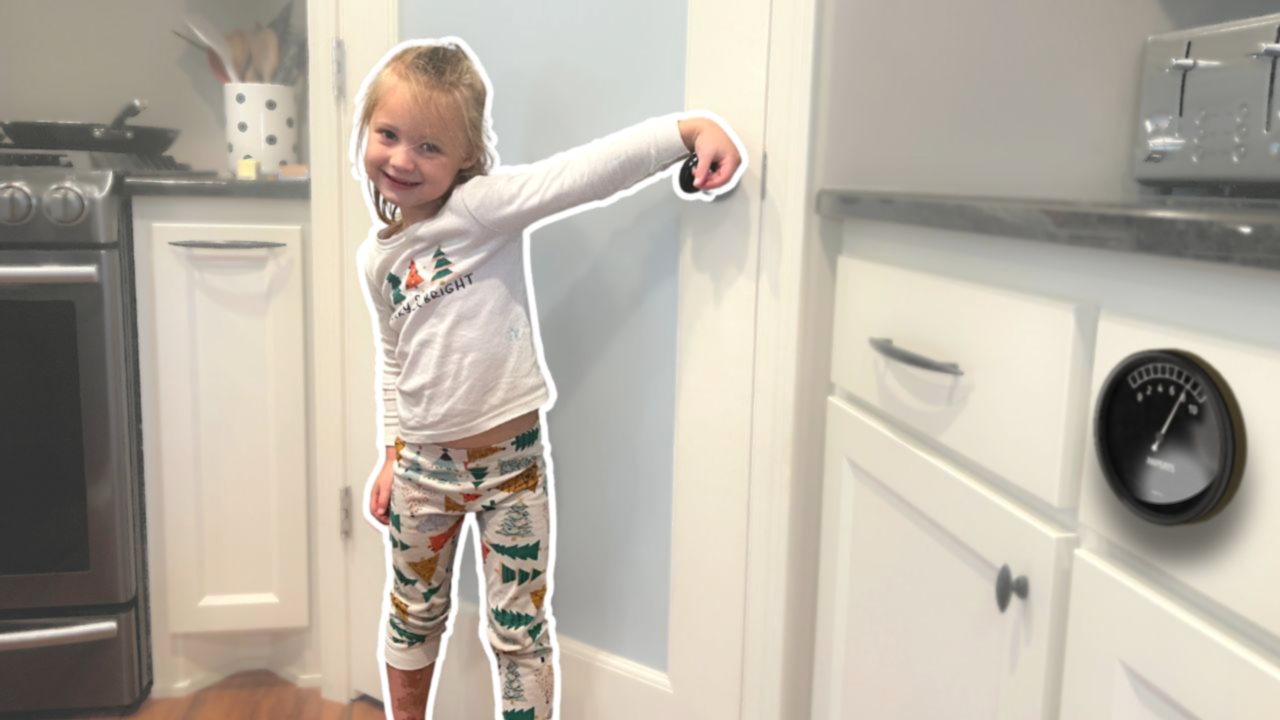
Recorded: 8,A
